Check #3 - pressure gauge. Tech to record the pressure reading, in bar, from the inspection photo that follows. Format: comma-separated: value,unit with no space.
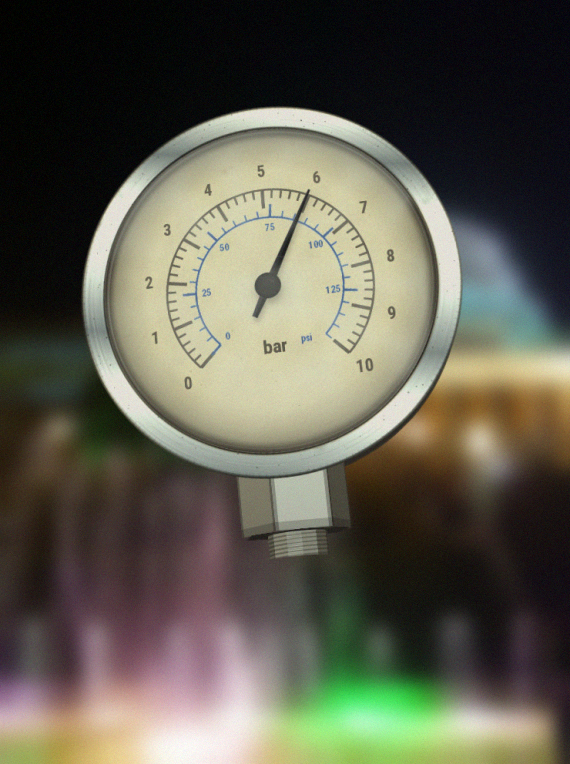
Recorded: 6,bar
